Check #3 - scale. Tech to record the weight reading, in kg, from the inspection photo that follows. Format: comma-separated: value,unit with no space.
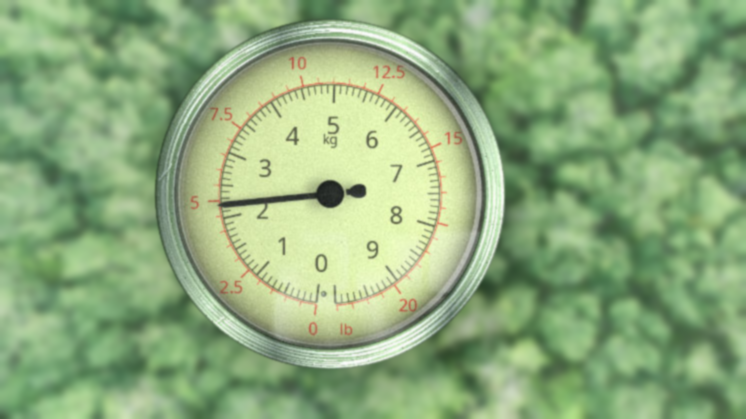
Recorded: 2.2,kg
